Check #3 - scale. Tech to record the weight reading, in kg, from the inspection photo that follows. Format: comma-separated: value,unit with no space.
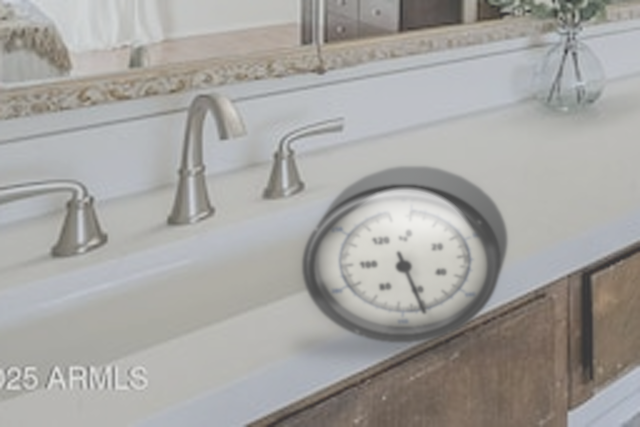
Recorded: 60,kg
